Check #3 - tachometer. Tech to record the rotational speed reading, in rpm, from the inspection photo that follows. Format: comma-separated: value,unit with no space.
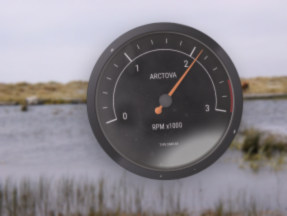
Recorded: 2100,rpm
